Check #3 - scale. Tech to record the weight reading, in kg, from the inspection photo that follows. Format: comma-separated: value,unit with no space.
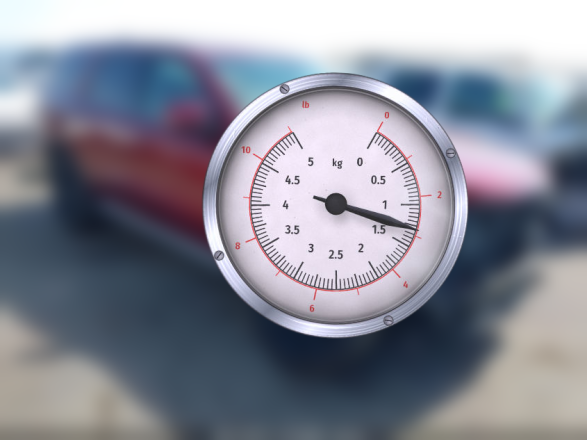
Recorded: 1.3,kg
